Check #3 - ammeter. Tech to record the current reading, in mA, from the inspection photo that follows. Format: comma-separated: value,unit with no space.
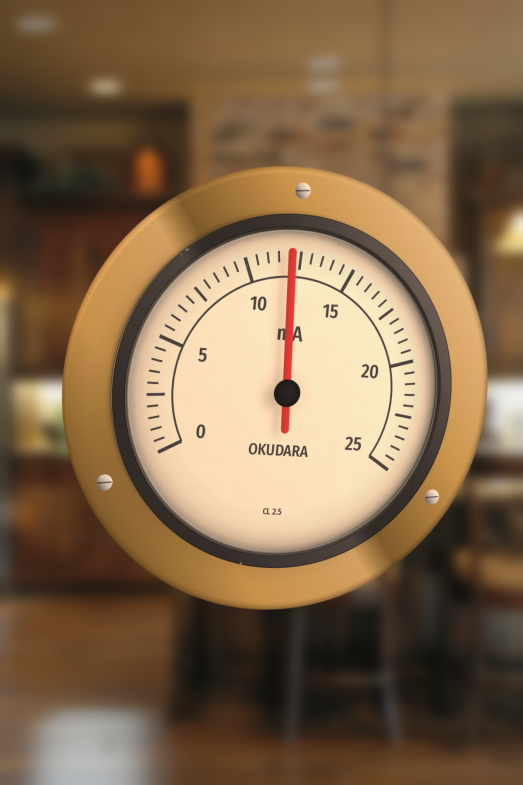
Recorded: 12,mA
